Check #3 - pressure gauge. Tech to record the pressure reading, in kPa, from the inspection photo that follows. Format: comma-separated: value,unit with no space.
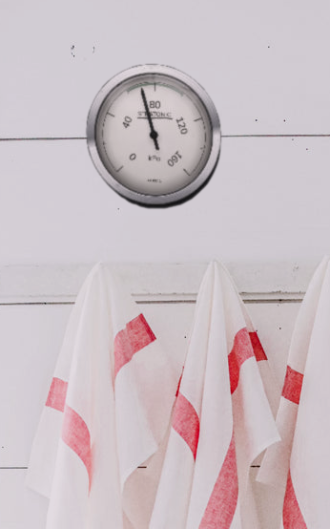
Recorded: 70,kPa
